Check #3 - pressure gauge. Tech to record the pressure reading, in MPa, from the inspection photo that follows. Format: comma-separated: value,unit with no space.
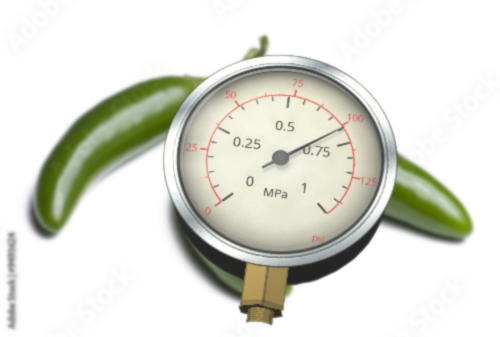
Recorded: 0.7,MPa
